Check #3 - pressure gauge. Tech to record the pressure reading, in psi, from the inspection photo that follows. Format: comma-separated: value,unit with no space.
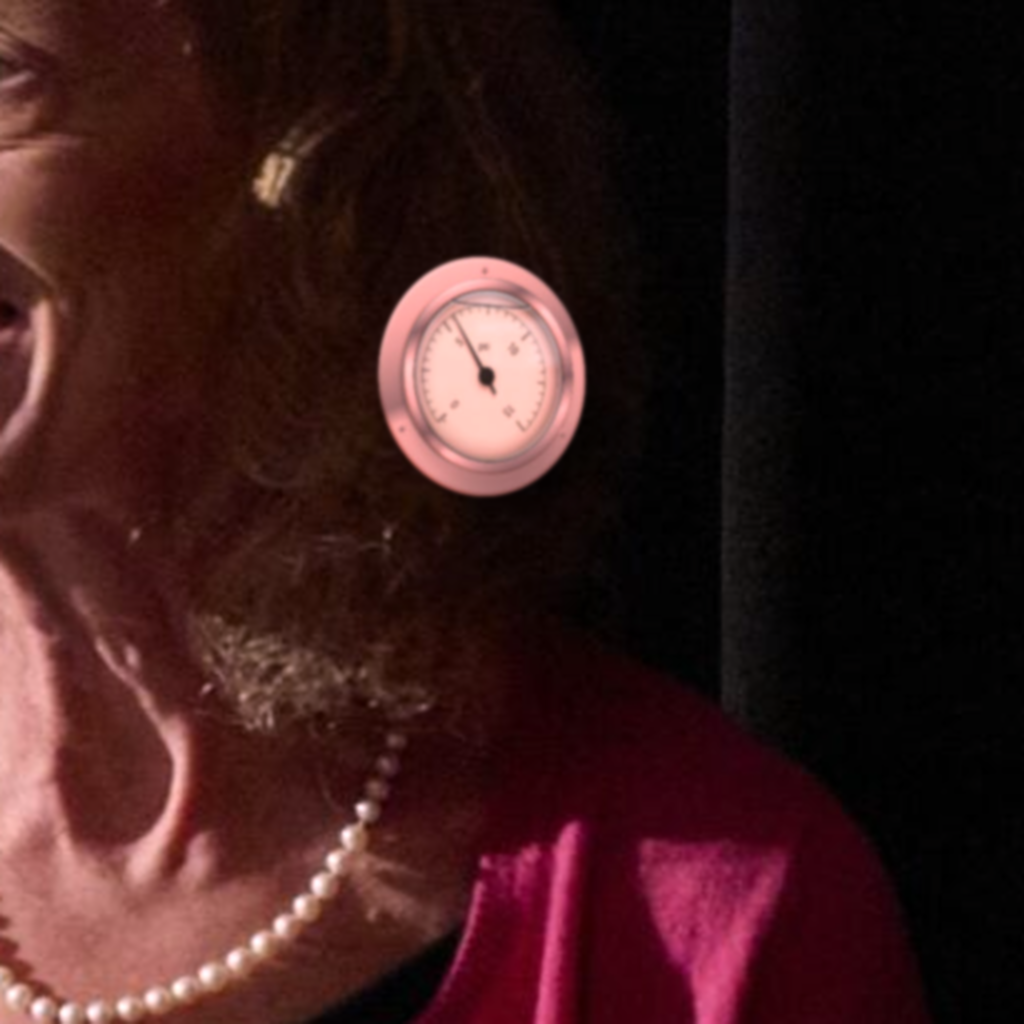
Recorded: 5.5,psi
